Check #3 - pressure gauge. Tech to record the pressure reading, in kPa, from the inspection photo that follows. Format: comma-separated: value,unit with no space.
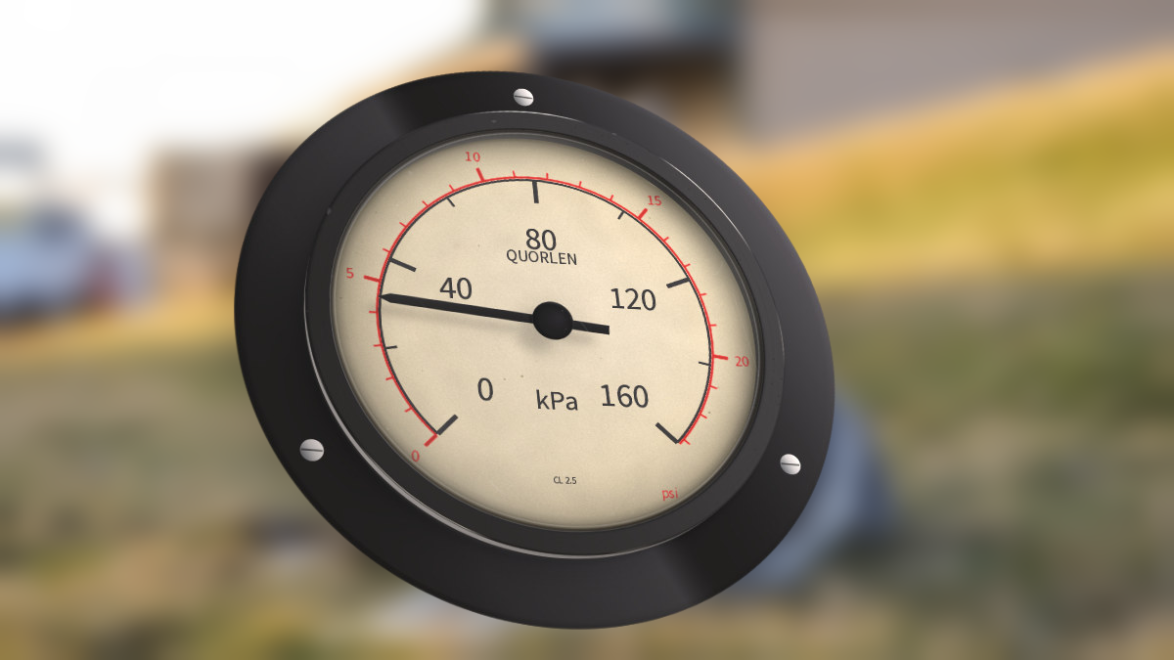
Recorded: 30,kPa
